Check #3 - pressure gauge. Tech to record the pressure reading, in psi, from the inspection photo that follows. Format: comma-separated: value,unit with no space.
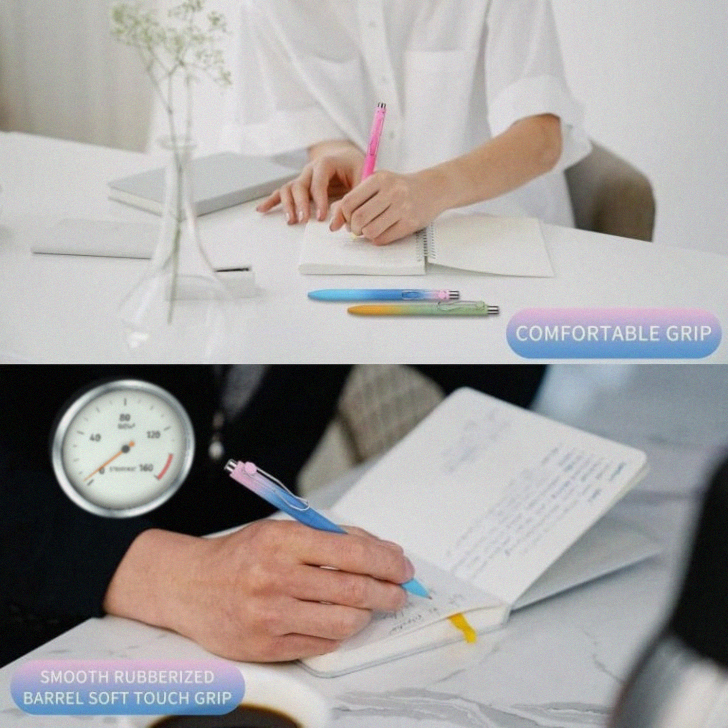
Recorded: 5,psi
